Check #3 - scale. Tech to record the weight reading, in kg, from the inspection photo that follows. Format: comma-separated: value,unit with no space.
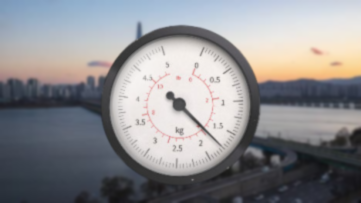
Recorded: 1.75,kg
